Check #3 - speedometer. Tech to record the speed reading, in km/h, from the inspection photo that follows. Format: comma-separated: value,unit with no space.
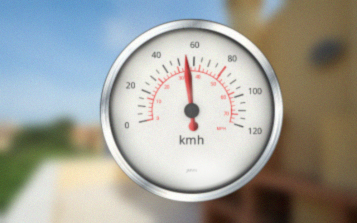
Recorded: 55,km/h
